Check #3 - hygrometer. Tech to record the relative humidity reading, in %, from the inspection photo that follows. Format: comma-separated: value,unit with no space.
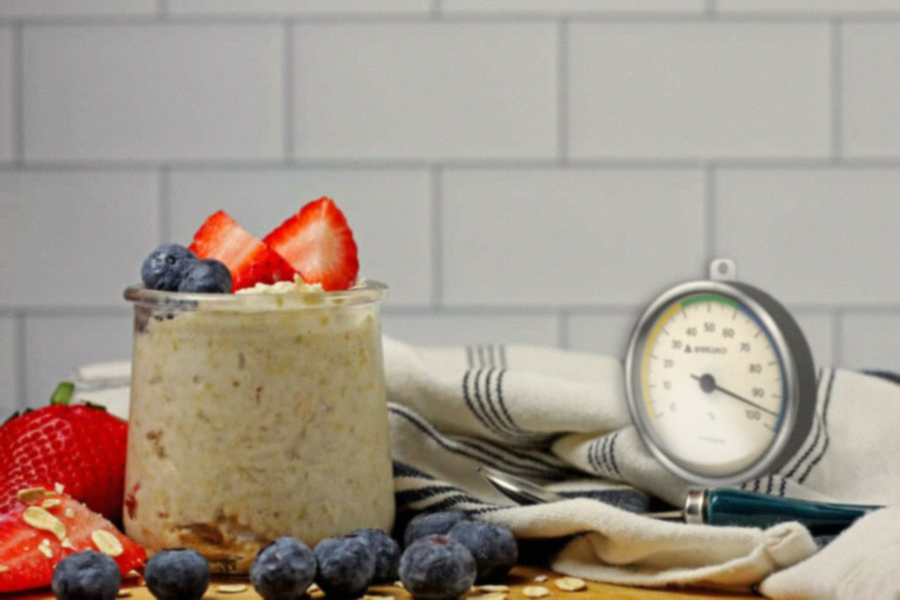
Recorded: 95,%
